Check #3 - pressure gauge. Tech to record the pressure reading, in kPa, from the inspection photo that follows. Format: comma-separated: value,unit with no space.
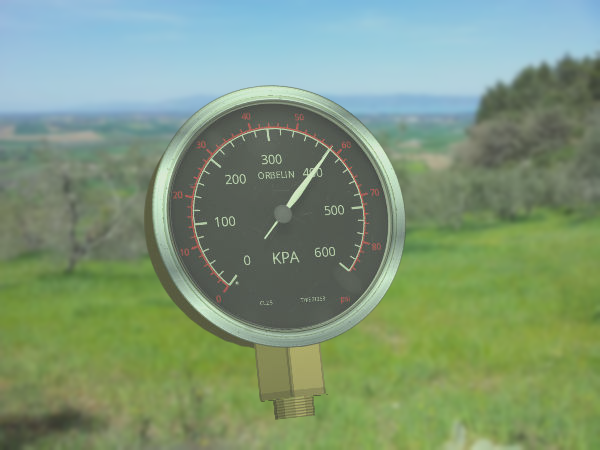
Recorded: 400,kPa
